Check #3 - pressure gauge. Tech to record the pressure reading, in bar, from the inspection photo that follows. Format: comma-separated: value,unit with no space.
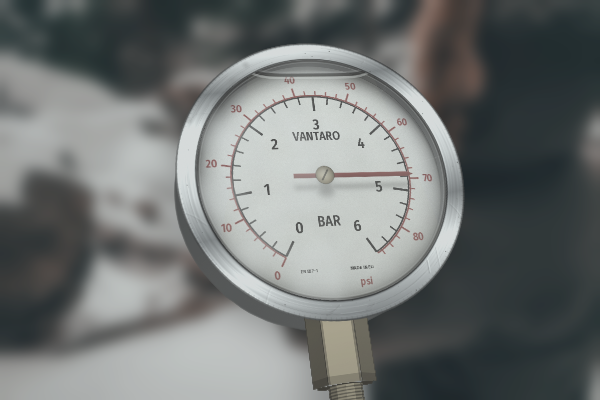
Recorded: 4.8,bar
